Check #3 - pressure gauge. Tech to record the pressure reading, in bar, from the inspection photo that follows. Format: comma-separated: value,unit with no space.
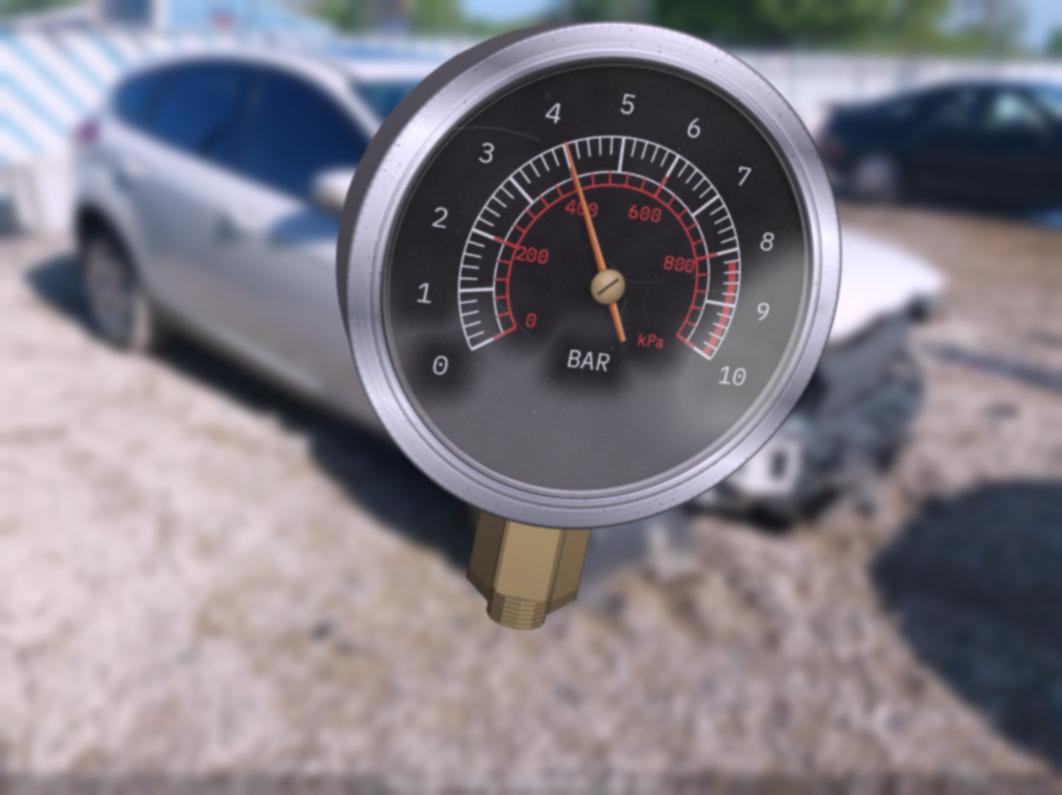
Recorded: 4,bar
